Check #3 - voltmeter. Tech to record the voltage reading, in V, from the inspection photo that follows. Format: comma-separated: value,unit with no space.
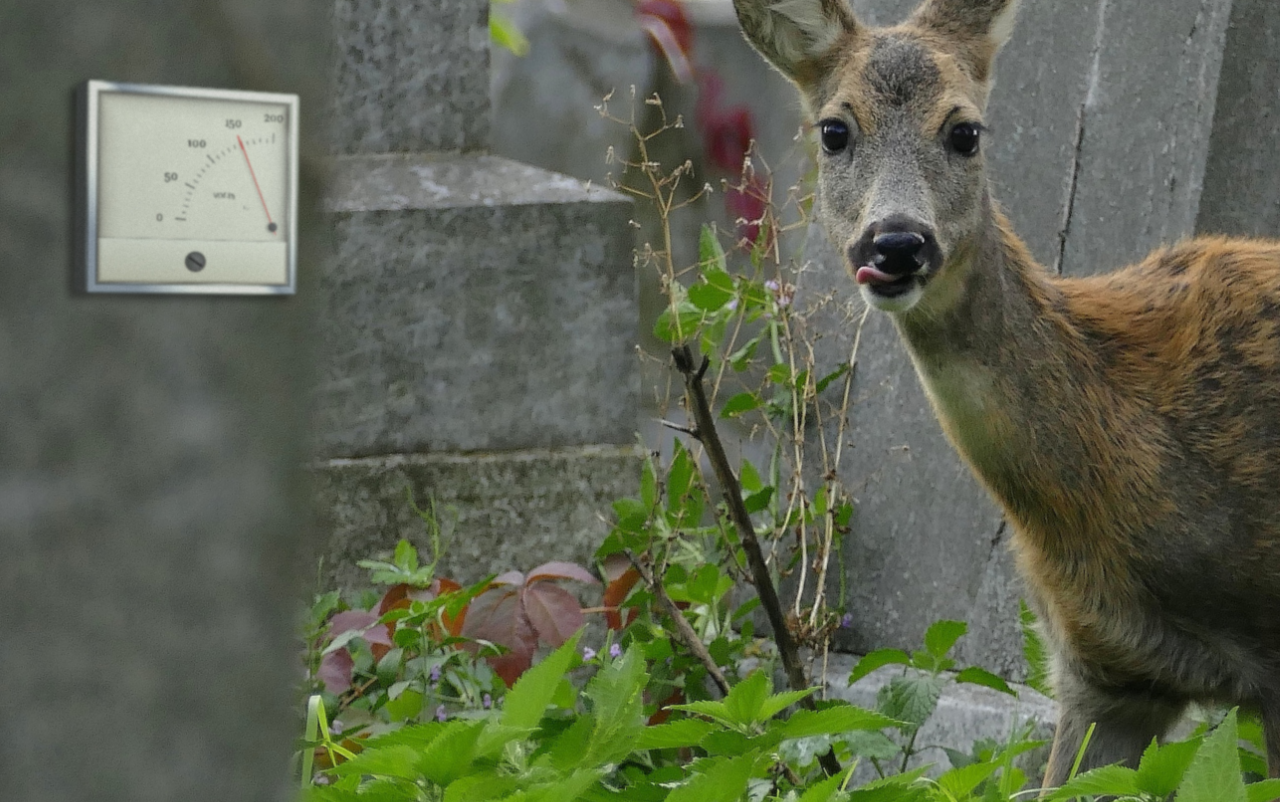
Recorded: 150,V
